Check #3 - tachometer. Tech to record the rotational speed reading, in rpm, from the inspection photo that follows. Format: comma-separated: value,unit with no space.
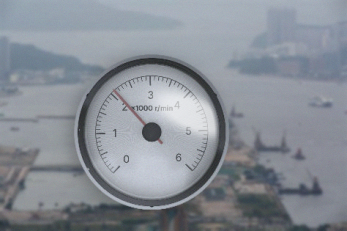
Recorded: 2100,rpm
